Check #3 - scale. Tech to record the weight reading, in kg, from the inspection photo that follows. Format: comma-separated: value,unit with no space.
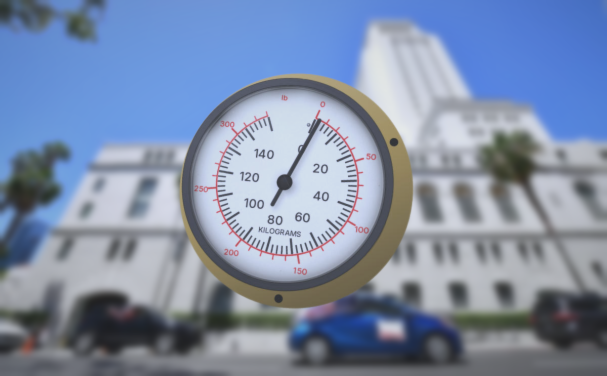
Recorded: 2,kg
